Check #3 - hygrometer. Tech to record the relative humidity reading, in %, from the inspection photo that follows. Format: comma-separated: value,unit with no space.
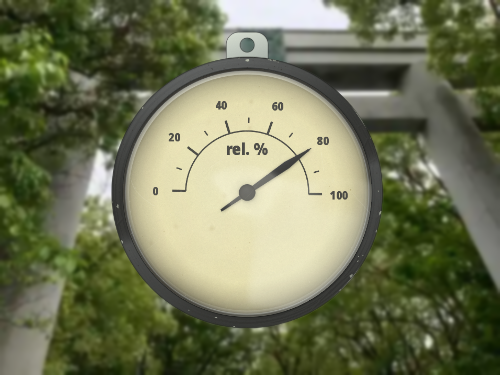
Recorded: 80,%
